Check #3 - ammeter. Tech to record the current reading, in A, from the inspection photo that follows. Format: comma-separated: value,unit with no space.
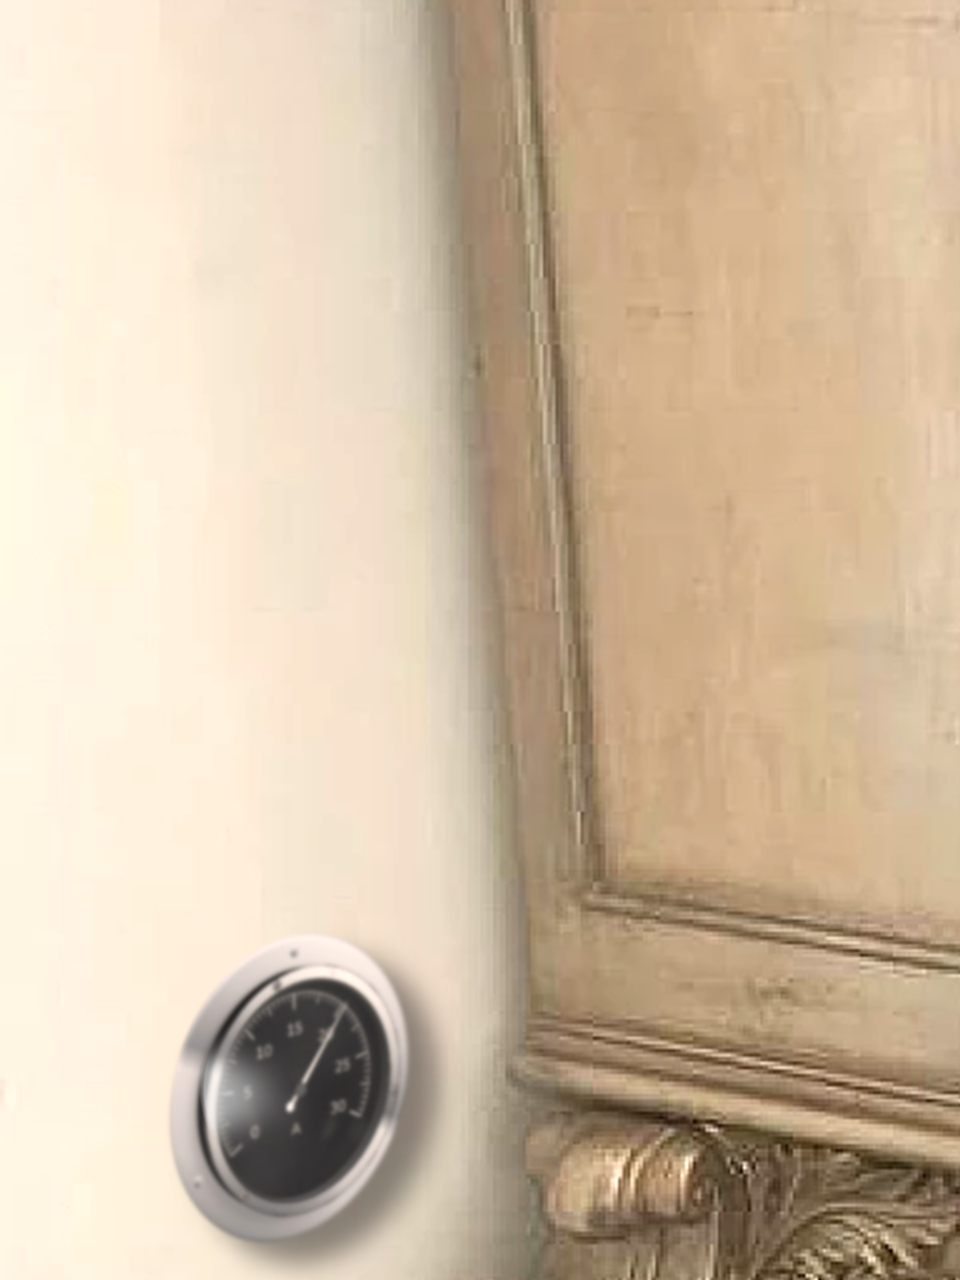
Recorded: 20,A
